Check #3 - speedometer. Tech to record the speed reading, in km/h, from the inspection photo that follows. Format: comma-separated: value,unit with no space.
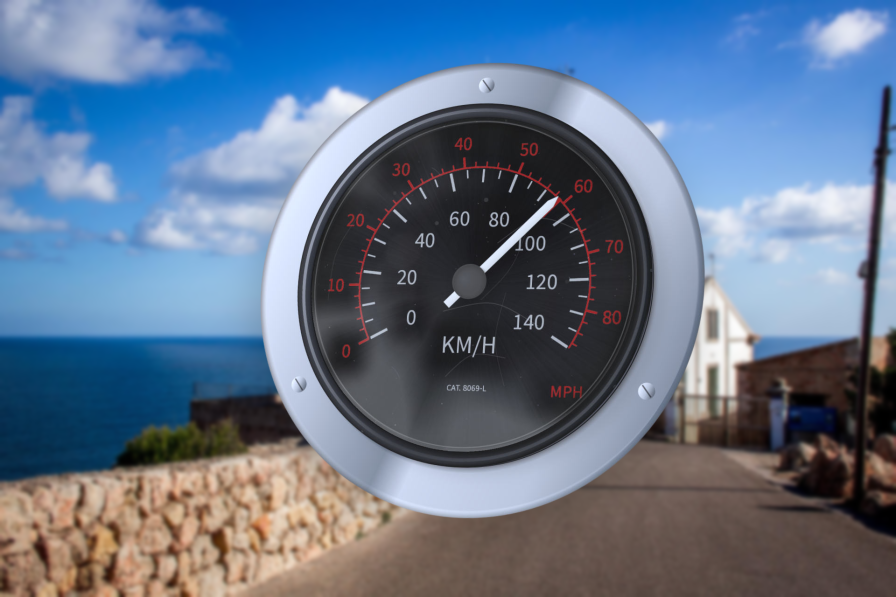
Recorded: 95,km/h
